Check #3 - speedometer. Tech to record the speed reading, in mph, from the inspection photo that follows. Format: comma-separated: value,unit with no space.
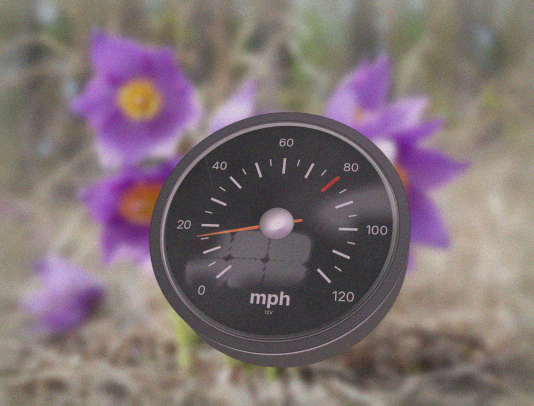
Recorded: 15,mph
